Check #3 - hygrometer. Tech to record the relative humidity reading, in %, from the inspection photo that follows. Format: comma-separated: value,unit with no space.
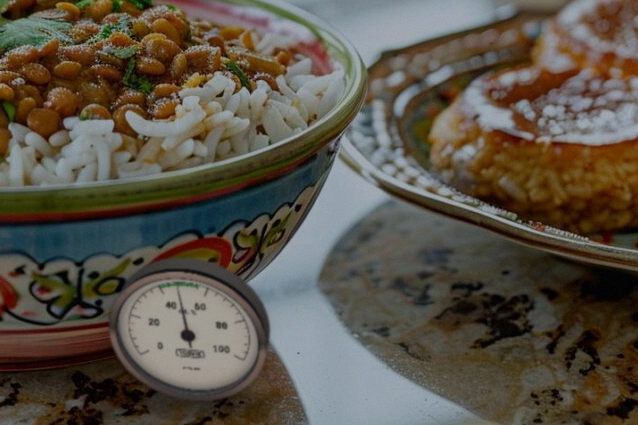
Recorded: 48,%
